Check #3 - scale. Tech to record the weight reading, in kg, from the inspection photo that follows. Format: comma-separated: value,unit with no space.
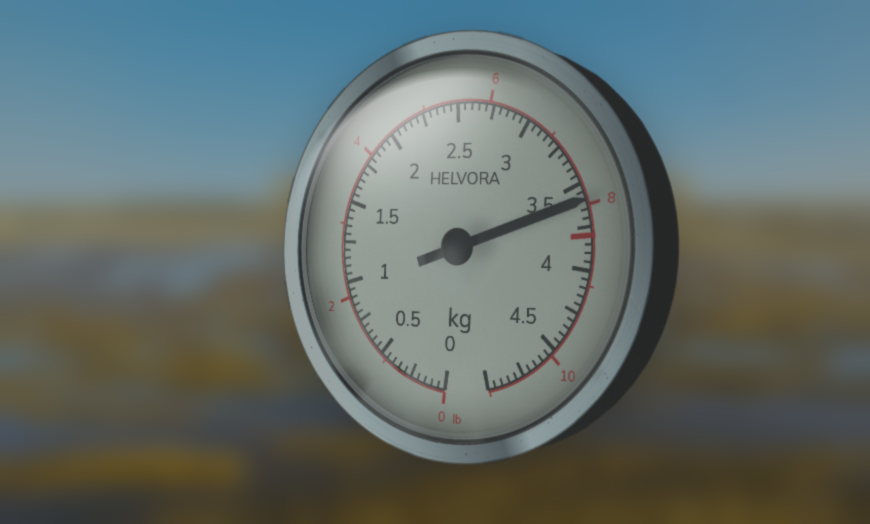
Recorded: 3.6,kg
